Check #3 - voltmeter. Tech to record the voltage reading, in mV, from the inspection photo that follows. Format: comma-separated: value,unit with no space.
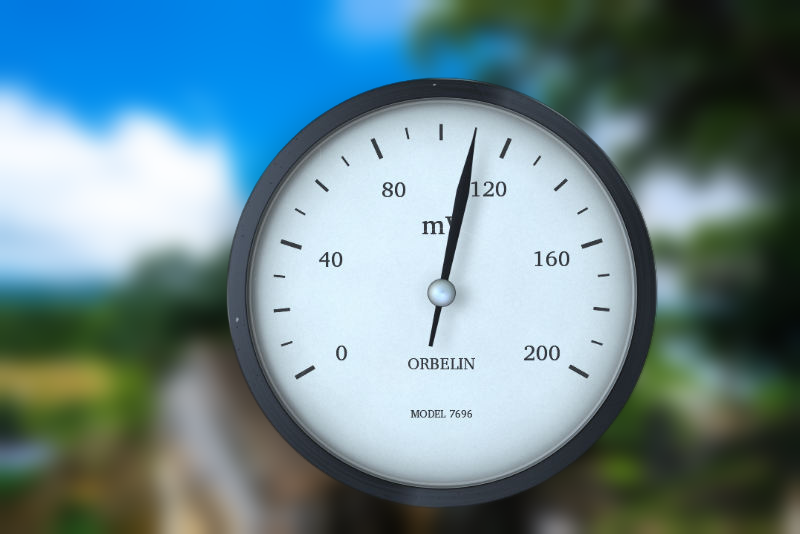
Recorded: 110,mV
